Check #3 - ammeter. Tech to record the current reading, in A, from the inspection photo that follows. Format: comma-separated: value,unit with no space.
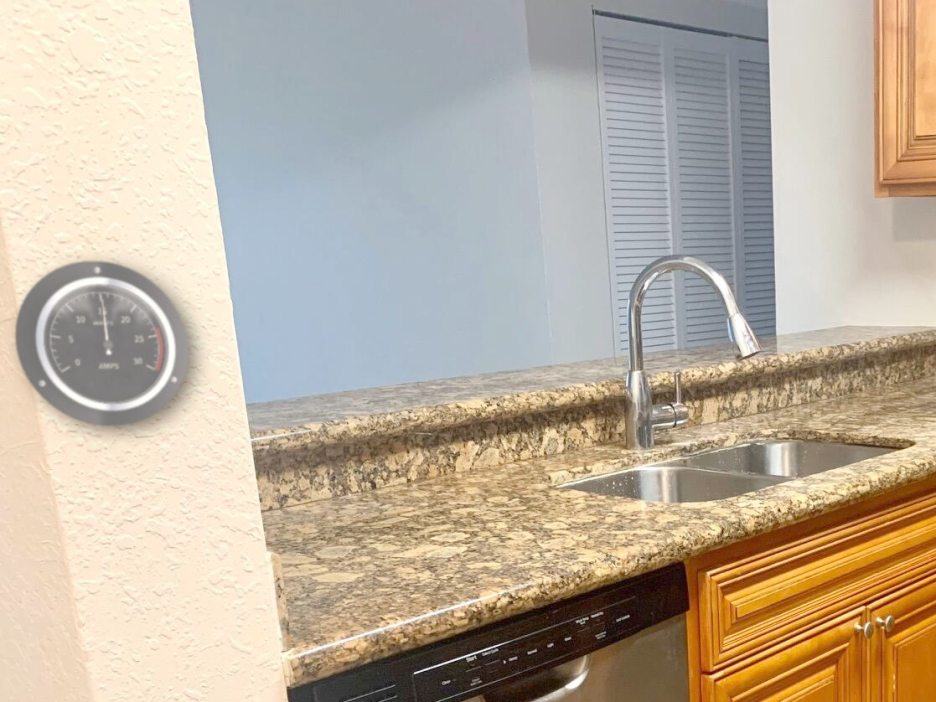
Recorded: 15,A
